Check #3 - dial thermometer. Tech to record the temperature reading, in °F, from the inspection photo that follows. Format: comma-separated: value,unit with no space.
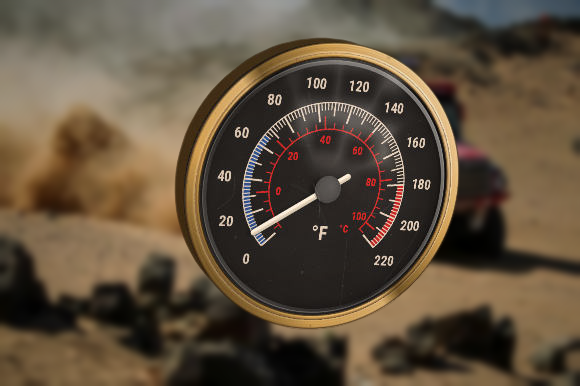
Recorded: 10,°F
